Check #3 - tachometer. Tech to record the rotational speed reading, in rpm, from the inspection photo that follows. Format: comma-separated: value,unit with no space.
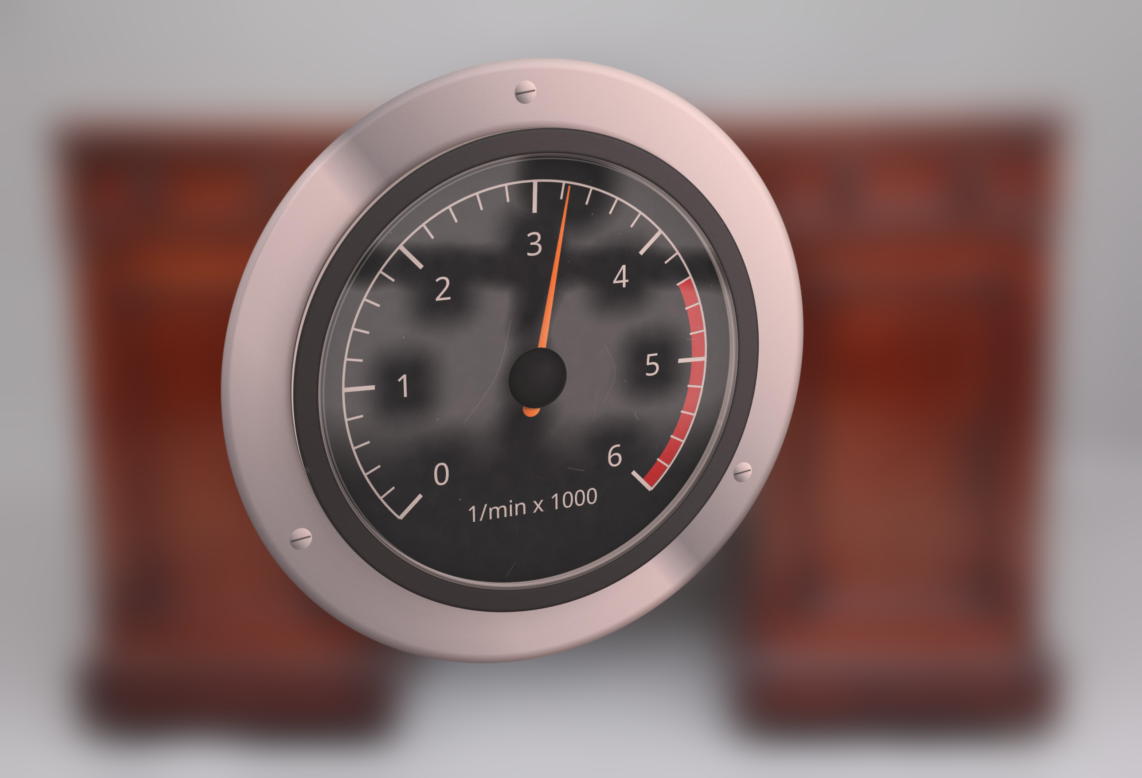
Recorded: 3200,rpm
